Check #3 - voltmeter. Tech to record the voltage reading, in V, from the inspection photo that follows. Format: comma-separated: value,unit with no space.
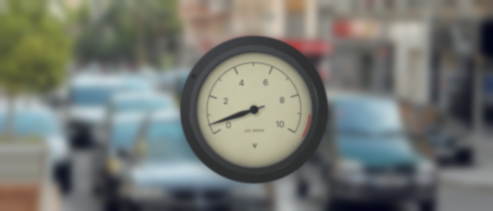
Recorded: 0.5,V
